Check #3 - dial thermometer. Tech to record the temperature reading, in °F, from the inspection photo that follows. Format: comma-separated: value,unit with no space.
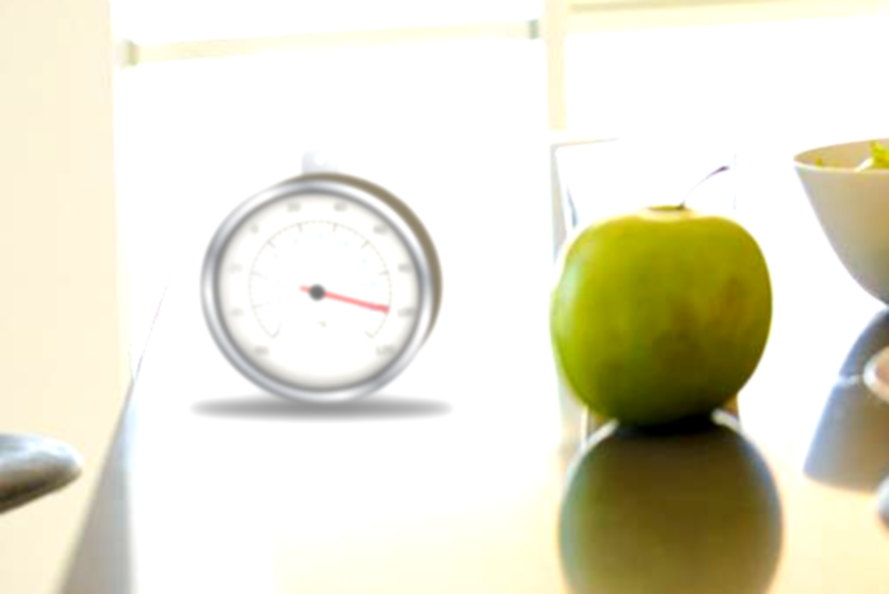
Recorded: 100,°F
